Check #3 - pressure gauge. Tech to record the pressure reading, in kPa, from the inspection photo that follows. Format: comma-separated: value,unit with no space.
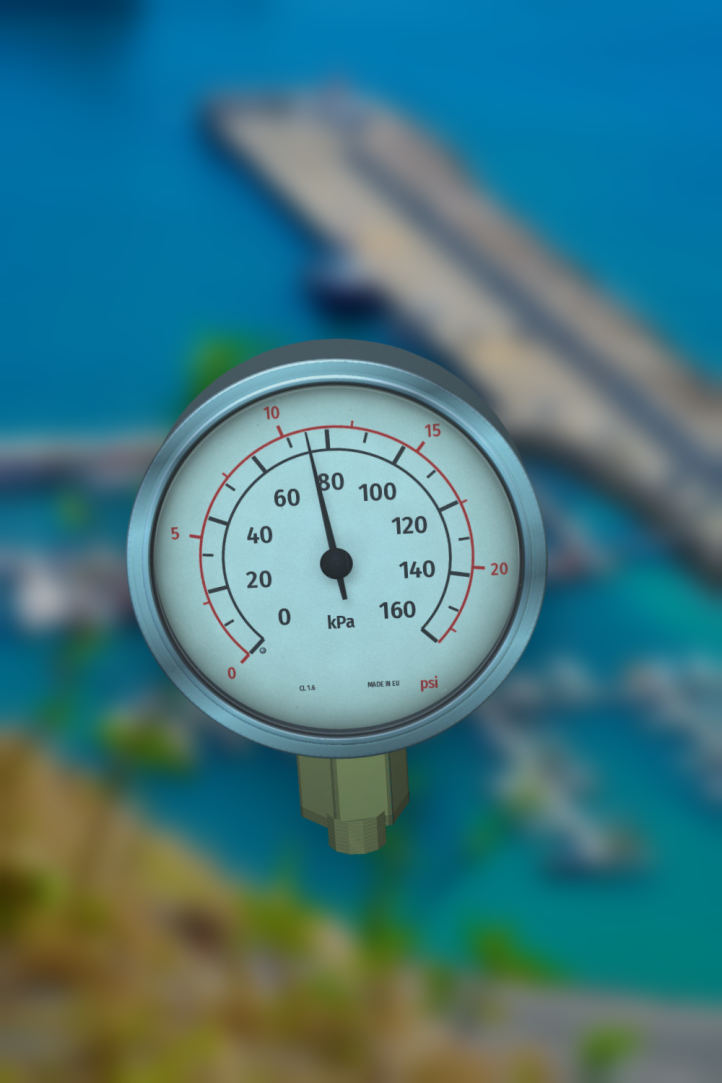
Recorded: 75,kPa
